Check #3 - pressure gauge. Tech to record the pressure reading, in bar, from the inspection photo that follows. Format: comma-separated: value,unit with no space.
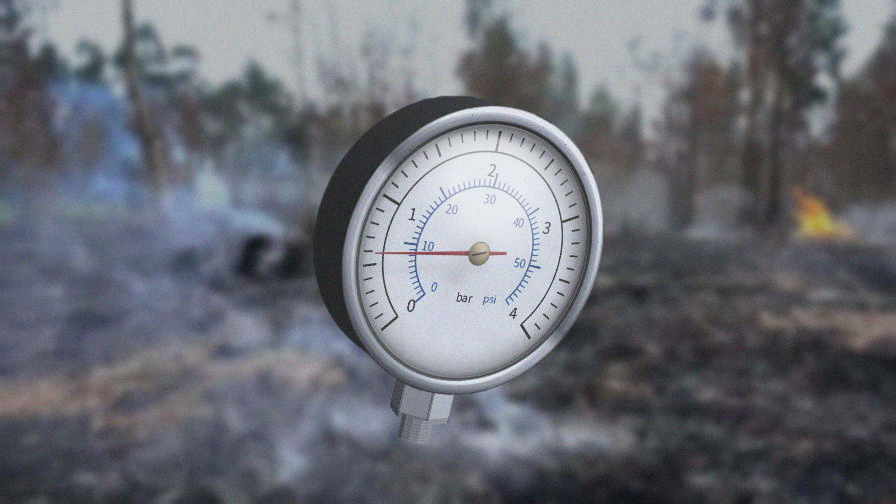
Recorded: 0.6,bar
